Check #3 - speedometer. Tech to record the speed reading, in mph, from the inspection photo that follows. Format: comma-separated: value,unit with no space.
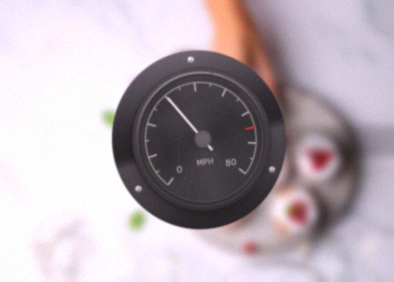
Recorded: 30,mph
